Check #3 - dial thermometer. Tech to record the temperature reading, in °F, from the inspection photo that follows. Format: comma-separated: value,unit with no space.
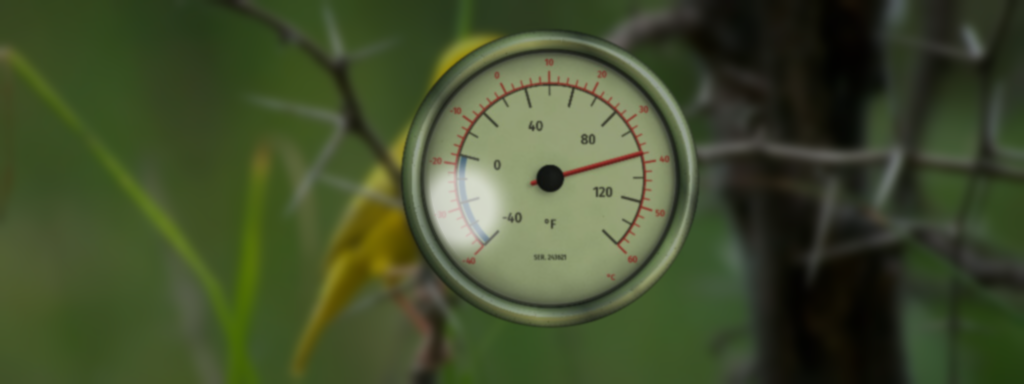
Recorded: 100,°F
